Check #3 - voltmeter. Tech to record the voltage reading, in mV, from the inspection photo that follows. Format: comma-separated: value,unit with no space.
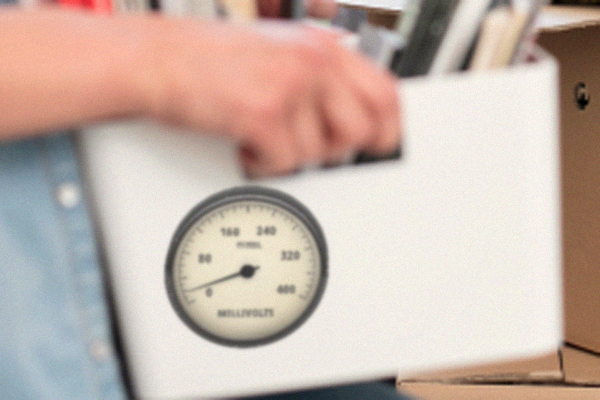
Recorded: 20,mV
